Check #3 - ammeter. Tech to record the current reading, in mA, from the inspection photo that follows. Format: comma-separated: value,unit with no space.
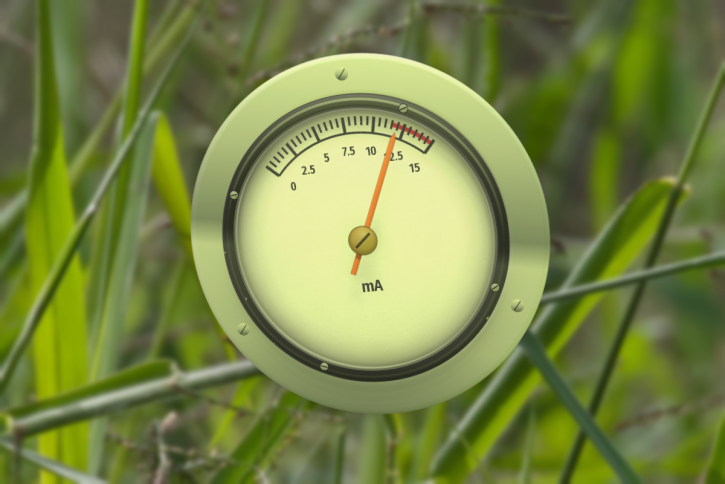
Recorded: 12,mA
